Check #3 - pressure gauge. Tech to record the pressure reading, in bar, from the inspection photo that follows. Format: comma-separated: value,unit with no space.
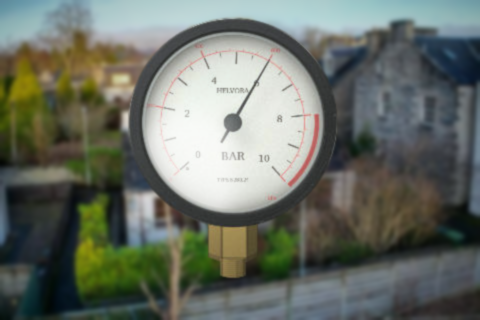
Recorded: 6,bar
